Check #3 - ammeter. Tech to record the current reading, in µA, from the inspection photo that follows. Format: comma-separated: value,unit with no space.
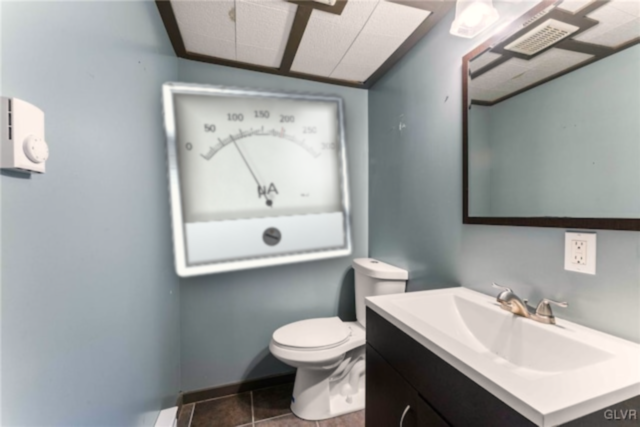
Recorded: 75,µA
